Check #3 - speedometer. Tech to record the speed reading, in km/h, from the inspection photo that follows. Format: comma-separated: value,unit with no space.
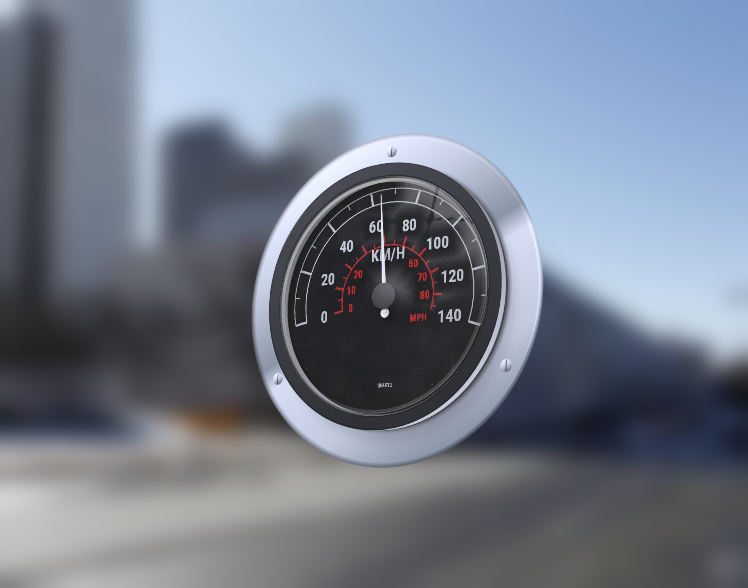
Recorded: 65,km/h
